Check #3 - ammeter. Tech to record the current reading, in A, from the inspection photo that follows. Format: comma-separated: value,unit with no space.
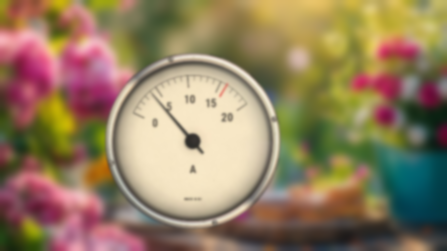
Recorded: 4,A
